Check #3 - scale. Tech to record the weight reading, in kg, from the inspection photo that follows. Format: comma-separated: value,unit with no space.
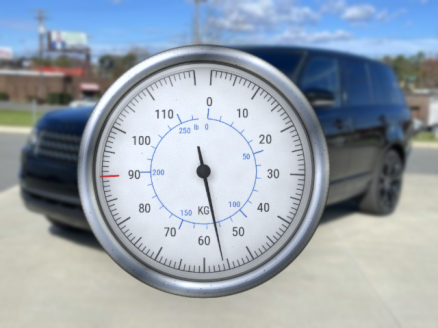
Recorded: 56,kg
